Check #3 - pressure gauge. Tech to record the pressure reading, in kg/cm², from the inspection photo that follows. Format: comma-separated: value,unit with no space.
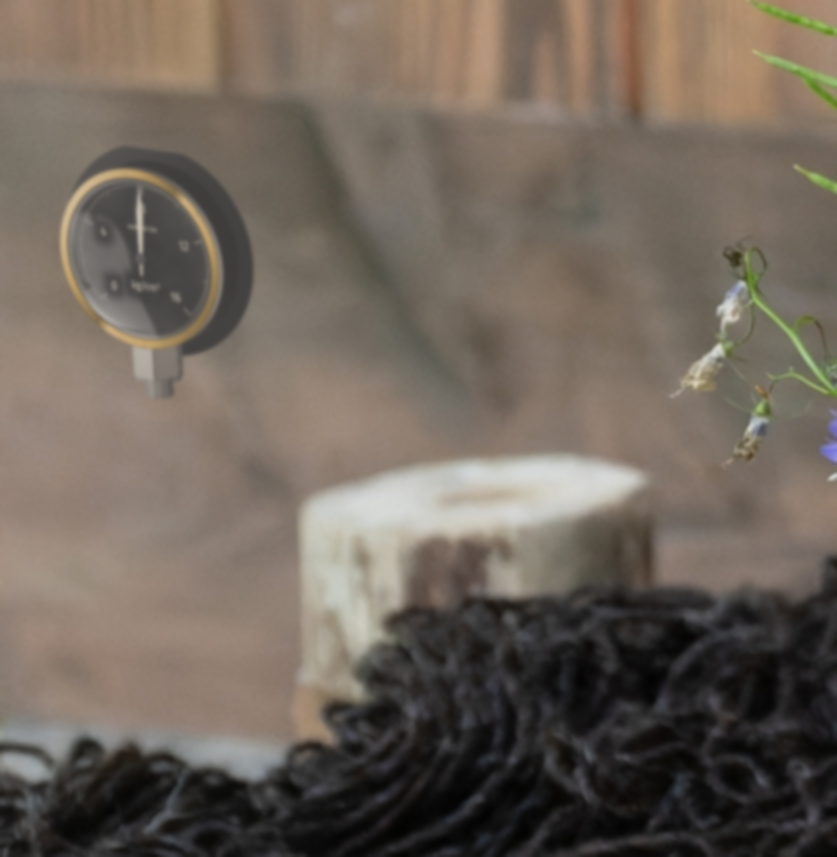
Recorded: 8,kg/cm²
